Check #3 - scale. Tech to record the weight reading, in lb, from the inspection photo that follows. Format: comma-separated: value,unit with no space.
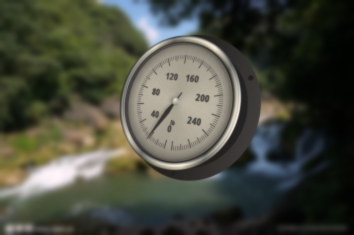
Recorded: 20,lb
